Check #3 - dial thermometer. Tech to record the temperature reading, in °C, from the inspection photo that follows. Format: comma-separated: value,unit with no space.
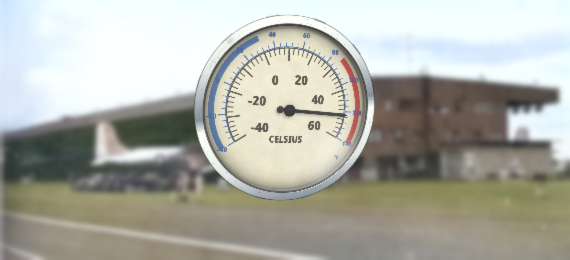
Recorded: 50,°C
